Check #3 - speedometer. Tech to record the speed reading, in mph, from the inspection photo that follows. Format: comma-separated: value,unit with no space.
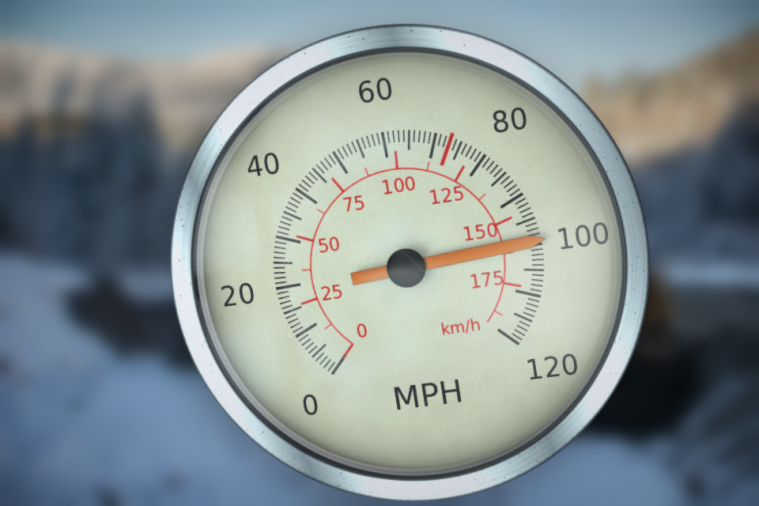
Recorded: 99,mph
